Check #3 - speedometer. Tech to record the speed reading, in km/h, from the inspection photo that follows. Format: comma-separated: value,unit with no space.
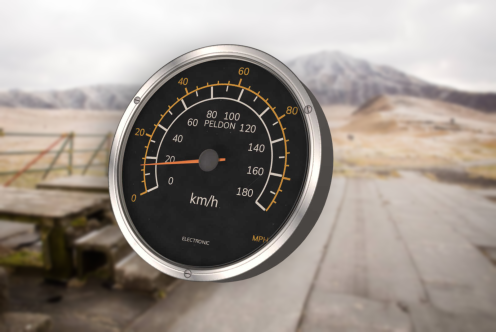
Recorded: 15,km/h
